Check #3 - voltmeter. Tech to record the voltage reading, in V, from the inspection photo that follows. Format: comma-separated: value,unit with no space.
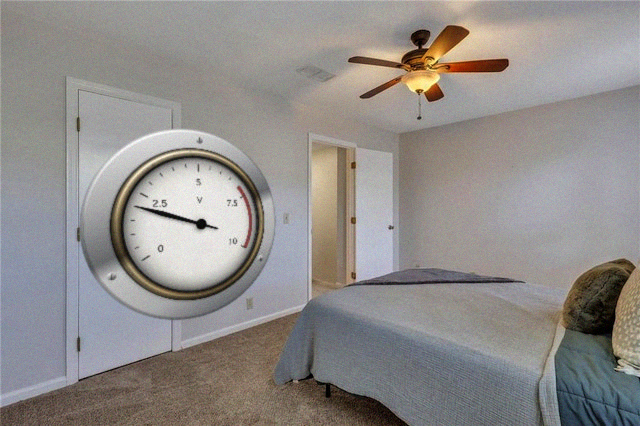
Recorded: 2,V
